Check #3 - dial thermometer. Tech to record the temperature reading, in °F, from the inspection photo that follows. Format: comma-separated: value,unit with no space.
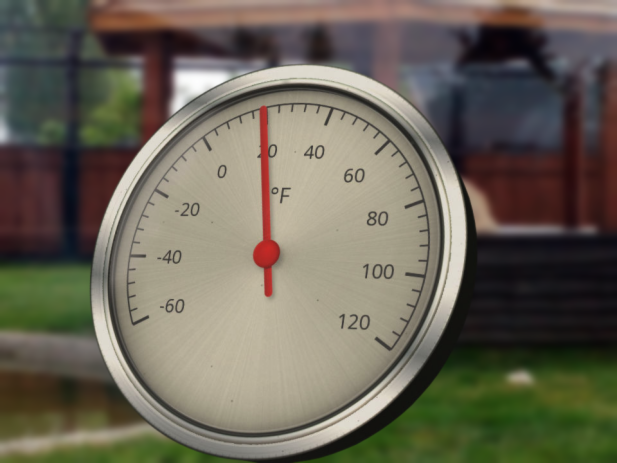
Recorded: 20,°F
